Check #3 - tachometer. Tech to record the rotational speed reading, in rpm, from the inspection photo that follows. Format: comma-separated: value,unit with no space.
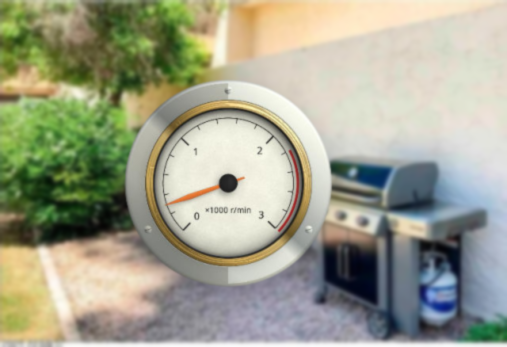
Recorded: 300,rpm
